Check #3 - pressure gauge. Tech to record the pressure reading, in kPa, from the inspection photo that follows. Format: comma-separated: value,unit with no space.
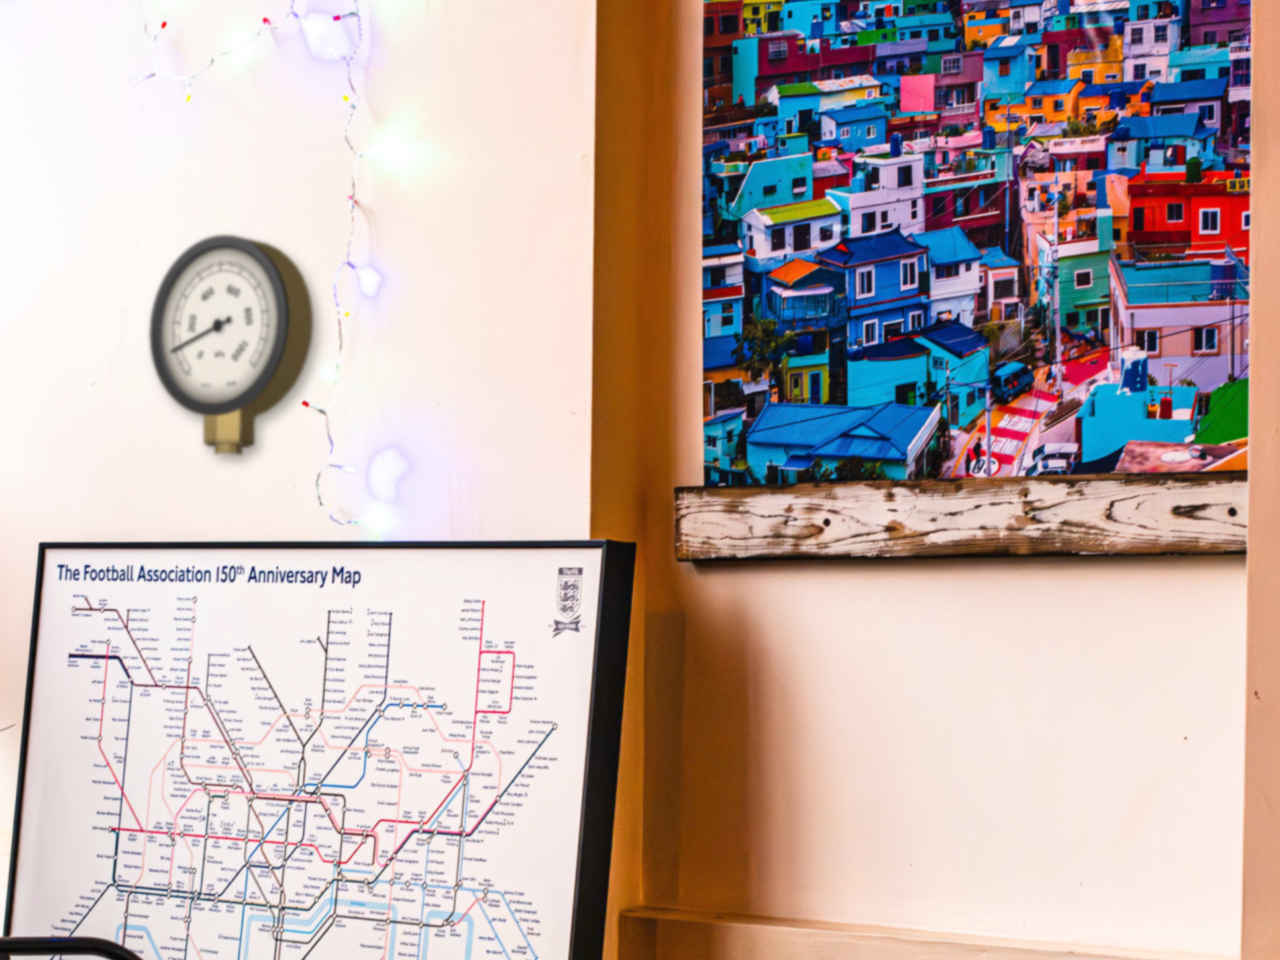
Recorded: 100,kPa
